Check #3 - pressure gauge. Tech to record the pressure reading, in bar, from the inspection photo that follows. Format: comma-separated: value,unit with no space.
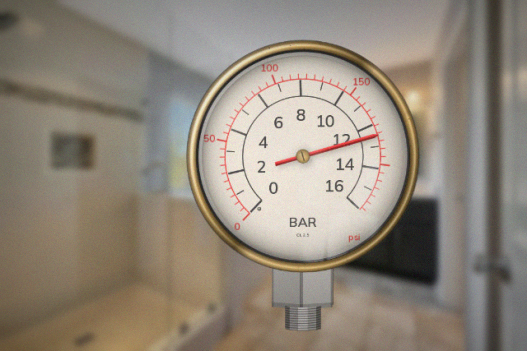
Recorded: 12.5,bar
